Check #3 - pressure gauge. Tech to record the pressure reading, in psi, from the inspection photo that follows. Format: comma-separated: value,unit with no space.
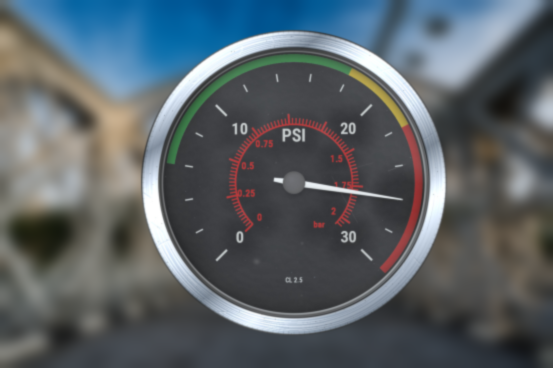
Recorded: 26,psi
